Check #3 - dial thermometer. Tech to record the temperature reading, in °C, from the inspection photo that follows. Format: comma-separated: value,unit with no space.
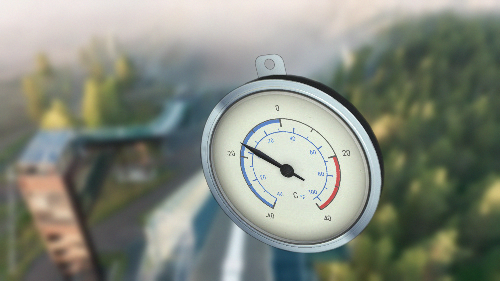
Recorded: -15,°C
